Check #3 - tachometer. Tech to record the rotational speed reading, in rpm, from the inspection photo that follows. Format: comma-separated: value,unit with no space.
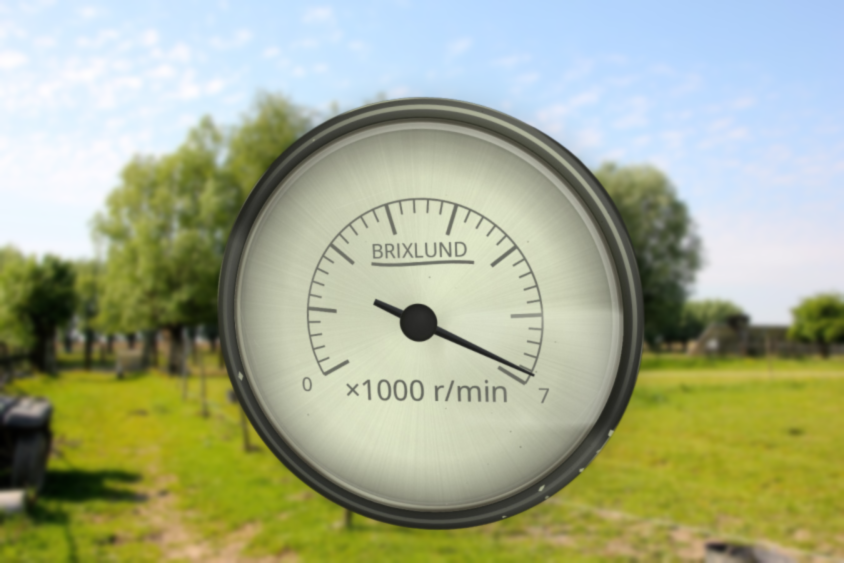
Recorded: 6800,rpm
